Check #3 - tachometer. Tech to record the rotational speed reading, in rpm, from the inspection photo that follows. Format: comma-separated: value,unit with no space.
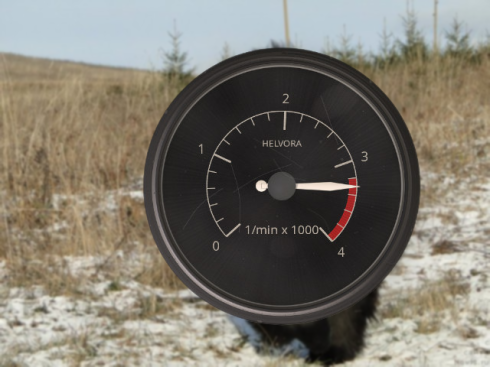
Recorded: 3300,rpm
